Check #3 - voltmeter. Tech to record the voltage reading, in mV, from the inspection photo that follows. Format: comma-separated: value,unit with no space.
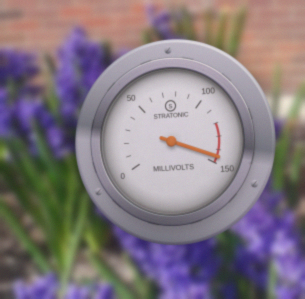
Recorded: 145,mV
